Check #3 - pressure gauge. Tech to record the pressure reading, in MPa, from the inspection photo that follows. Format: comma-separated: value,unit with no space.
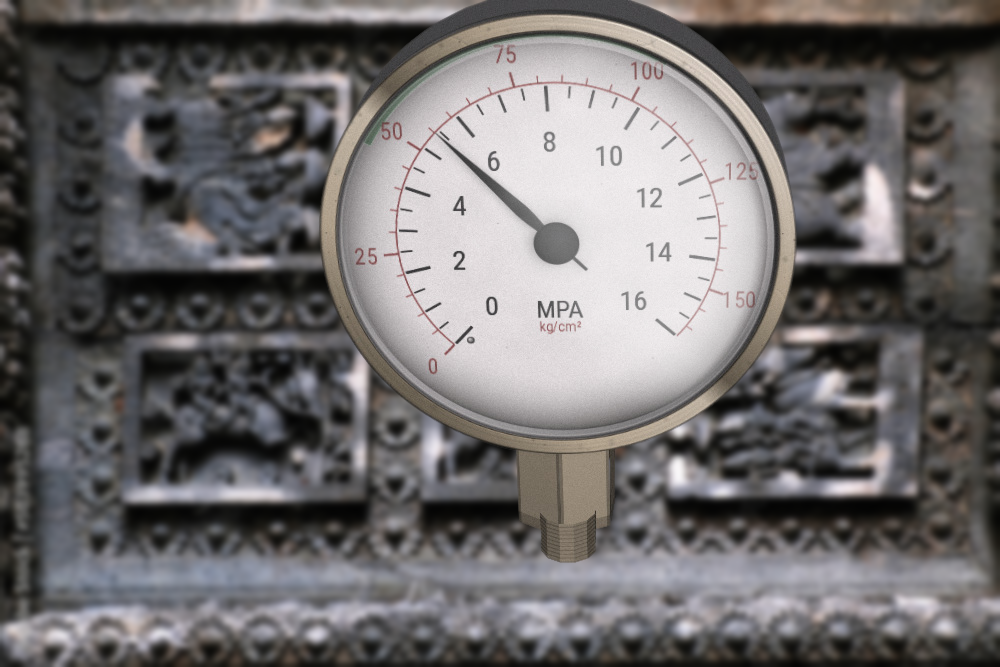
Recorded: 5.5,MPa
